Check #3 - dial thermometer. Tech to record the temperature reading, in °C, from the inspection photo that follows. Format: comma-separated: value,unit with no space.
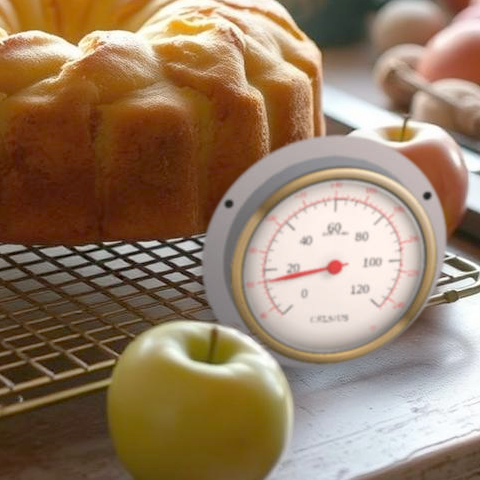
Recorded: 16,°C
